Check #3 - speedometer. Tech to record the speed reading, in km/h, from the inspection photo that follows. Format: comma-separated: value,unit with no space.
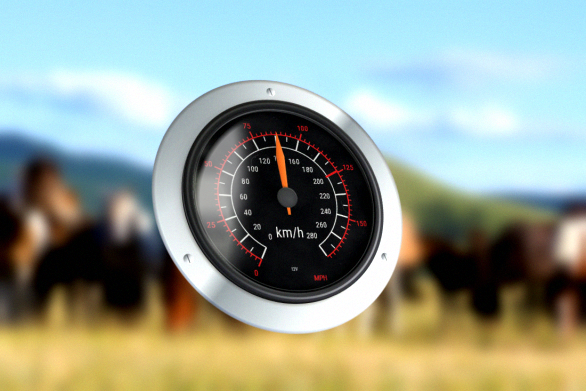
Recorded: 140,km/h
